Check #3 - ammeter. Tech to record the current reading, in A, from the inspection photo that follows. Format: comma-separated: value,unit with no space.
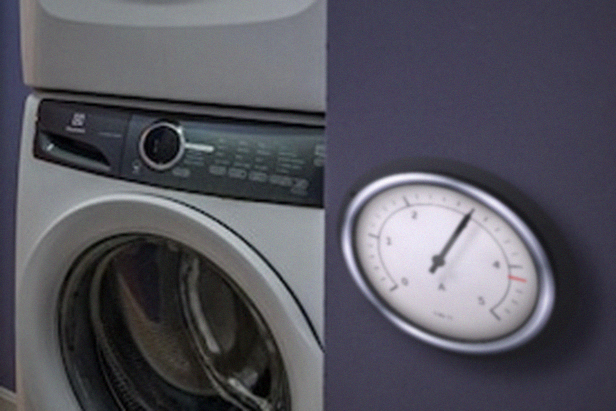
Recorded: 3,A
